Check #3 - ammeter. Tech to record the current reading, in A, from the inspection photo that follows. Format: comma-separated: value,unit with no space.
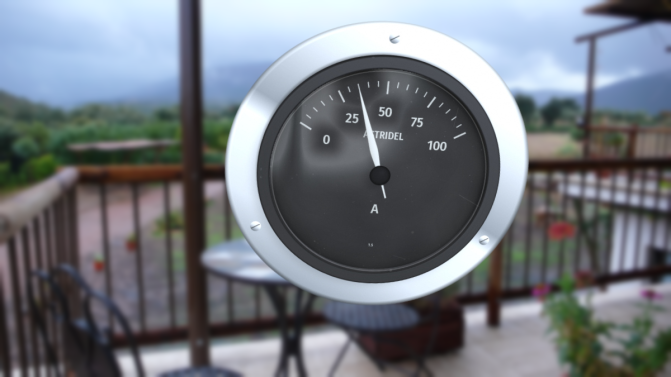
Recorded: 35,A
